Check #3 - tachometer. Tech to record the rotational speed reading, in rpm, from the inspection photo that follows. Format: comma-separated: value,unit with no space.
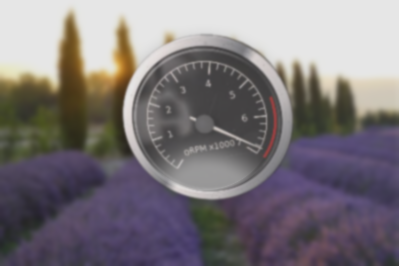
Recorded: 6800,rpm
